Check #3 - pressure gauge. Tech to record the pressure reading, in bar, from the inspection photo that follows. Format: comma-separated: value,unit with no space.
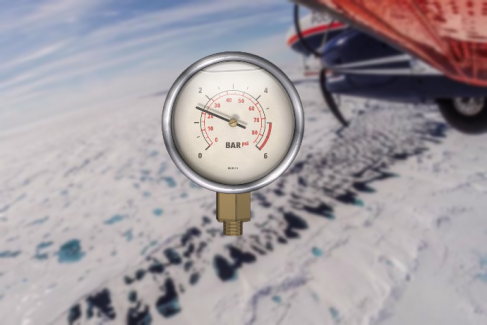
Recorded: 1.5,bar
